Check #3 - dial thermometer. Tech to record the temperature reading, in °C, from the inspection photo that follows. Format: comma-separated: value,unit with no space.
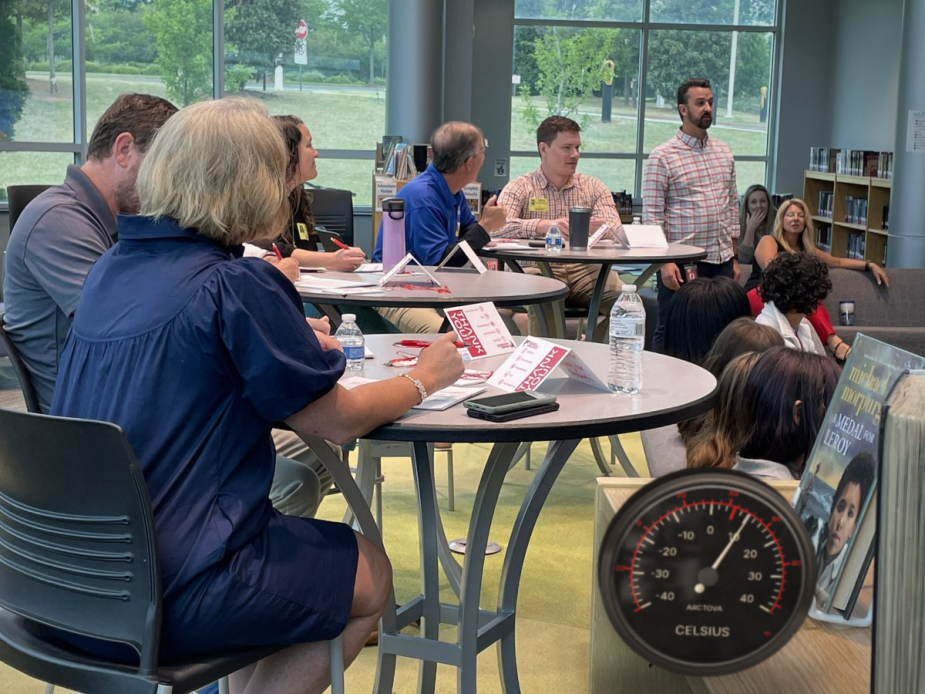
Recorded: 10,°C
